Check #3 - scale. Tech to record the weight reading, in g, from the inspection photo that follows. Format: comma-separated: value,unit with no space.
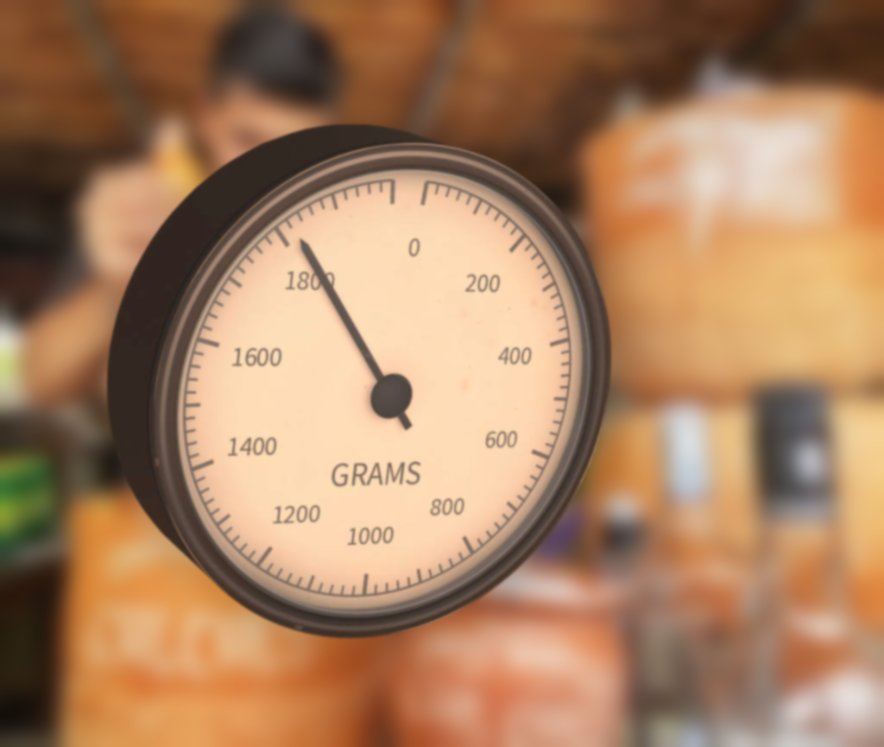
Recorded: 1820,g
